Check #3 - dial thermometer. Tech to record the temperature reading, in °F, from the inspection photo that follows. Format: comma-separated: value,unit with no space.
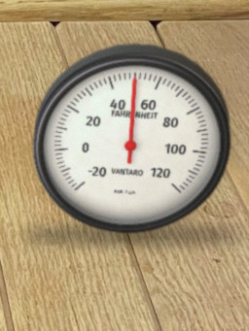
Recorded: 50,°F
